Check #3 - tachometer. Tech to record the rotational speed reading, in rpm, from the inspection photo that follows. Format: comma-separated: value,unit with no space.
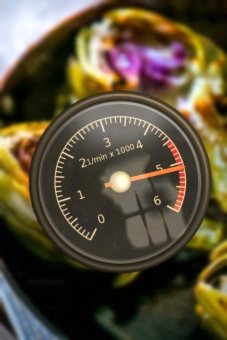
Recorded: 5100,rpm
